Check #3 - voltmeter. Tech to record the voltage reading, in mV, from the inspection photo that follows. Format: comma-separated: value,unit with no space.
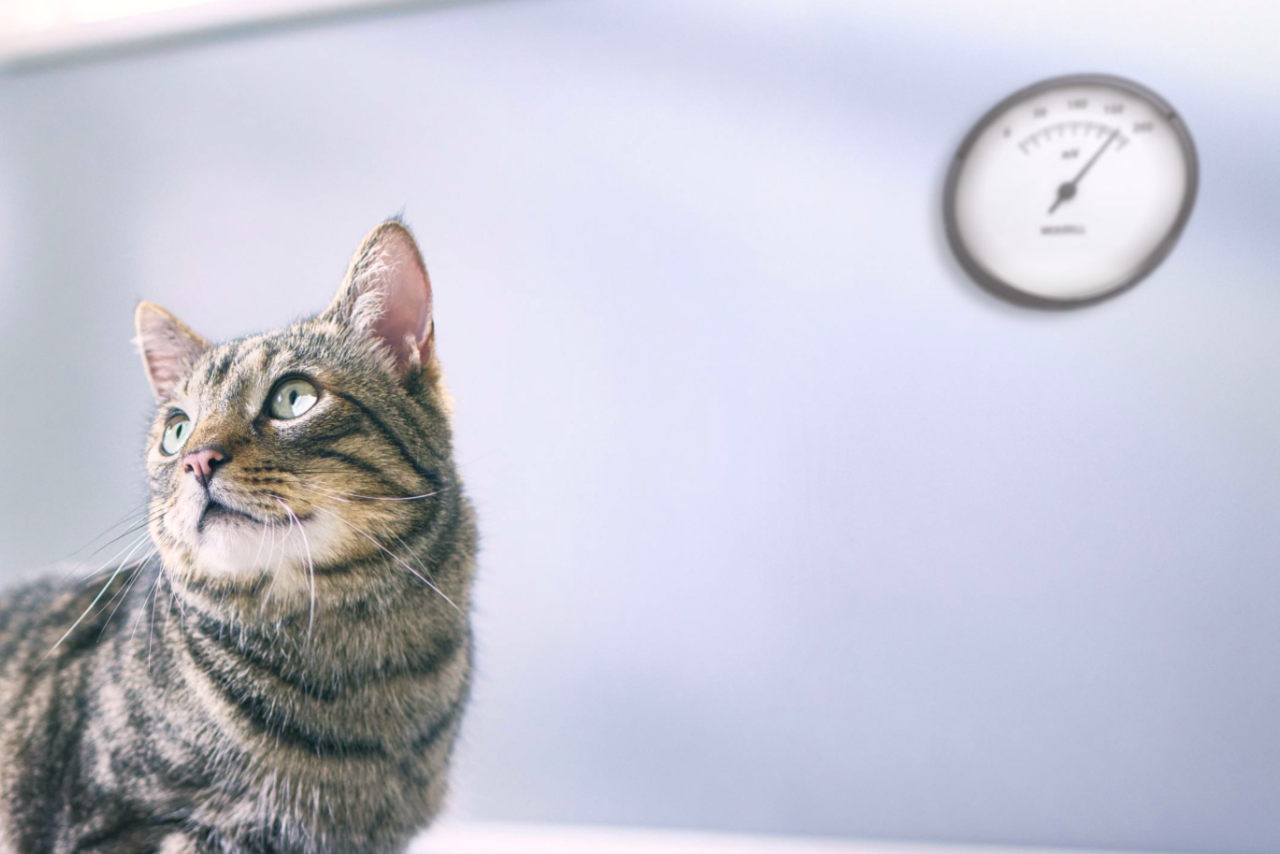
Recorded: 175,mV
